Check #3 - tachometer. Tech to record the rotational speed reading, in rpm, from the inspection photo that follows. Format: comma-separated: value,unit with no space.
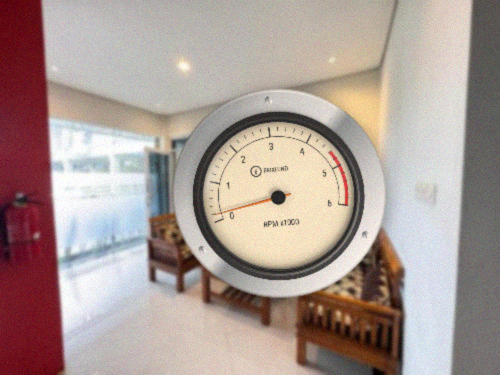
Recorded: 200,rpm
